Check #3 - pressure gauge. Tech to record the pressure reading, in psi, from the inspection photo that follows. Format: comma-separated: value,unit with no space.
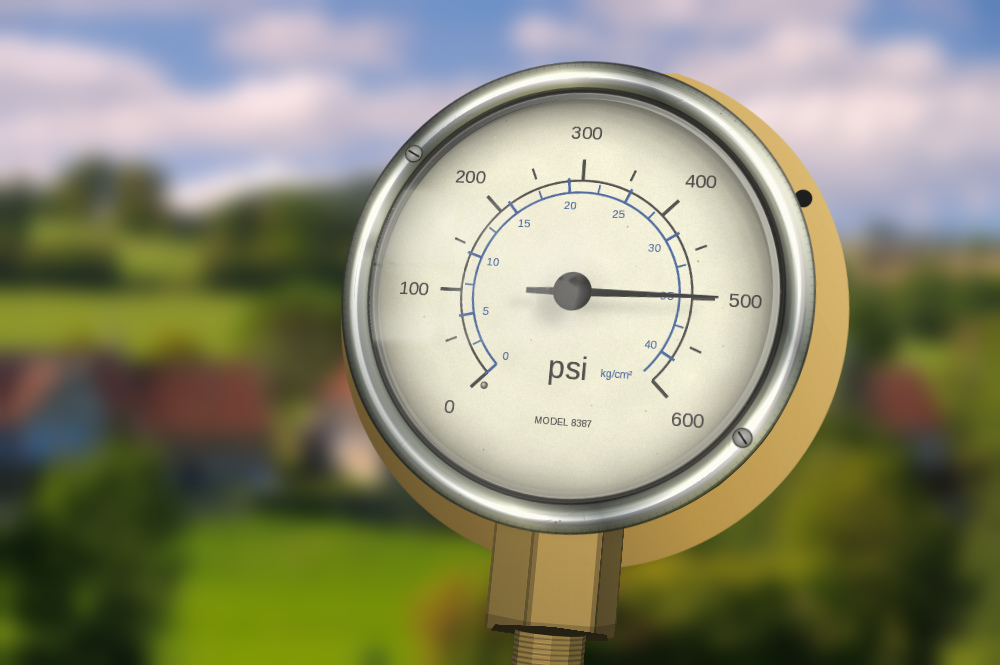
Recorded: 500,psi
